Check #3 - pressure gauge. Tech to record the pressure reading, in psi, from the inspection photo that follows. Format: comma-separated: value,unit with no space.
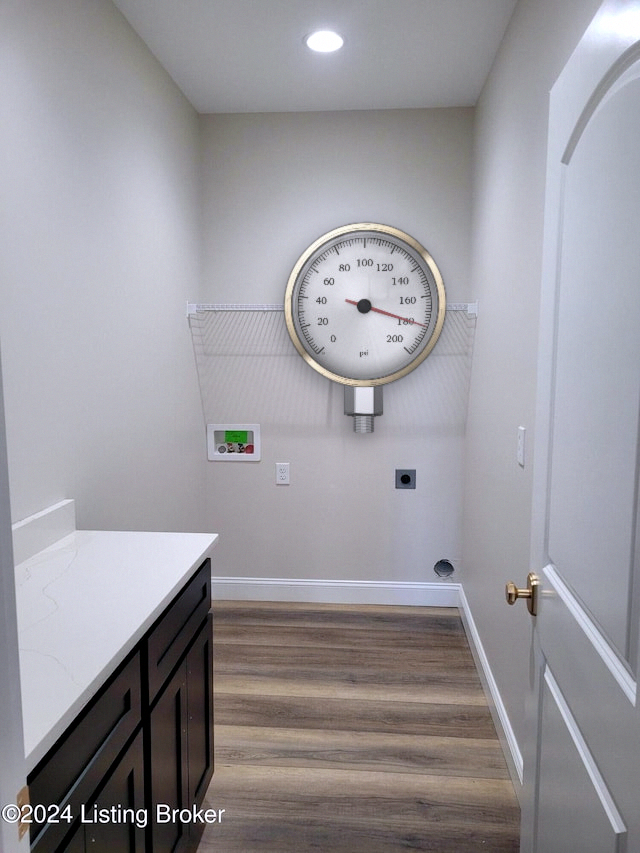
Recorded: 180,psi
